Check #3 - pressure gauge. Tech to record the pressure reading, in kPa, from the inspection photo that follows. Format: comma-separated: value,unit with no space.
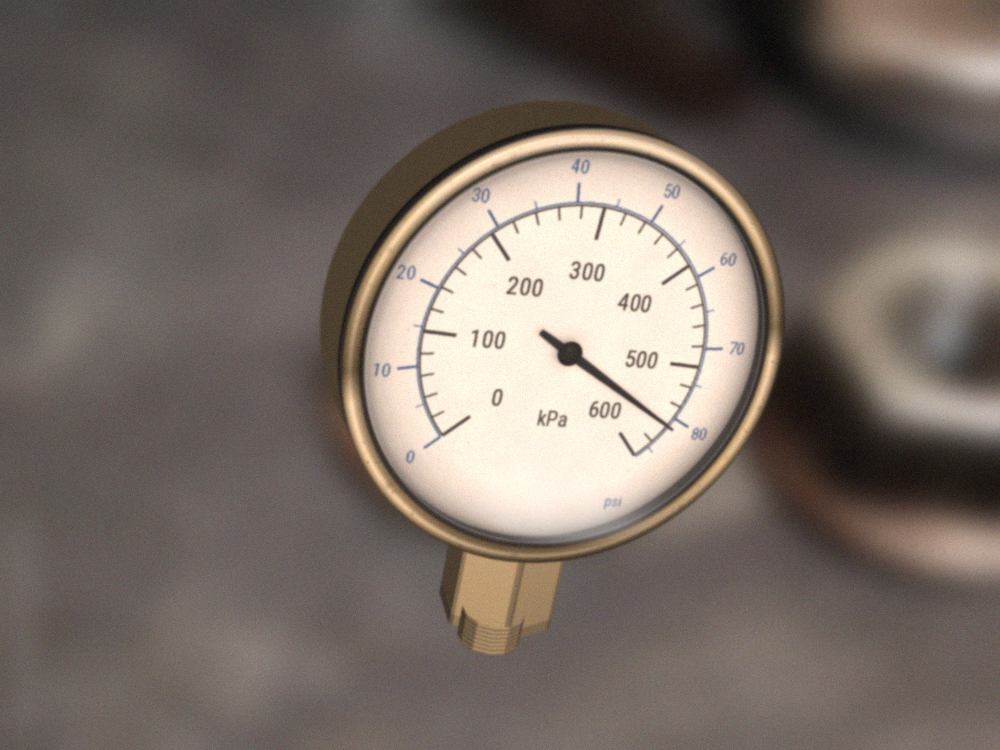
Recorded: 560,kPa
